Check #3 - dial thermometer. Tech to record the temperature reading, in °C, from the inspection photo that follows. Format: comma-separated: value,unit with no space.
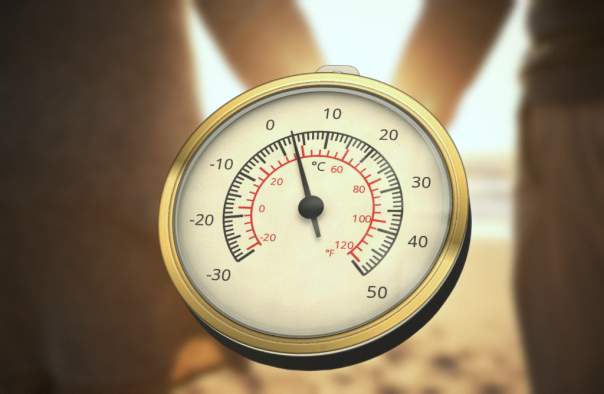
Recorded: 3,°C
